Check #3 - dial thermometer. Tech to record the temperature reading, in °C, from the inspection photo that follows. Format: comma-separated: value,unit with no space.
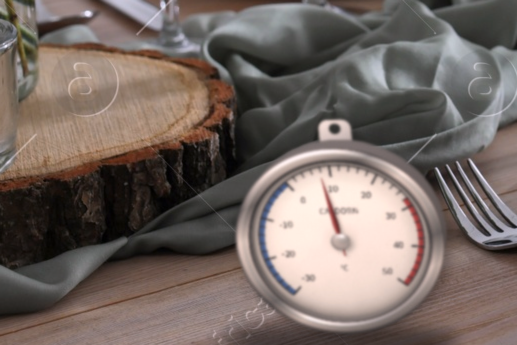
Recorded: 8,°C
